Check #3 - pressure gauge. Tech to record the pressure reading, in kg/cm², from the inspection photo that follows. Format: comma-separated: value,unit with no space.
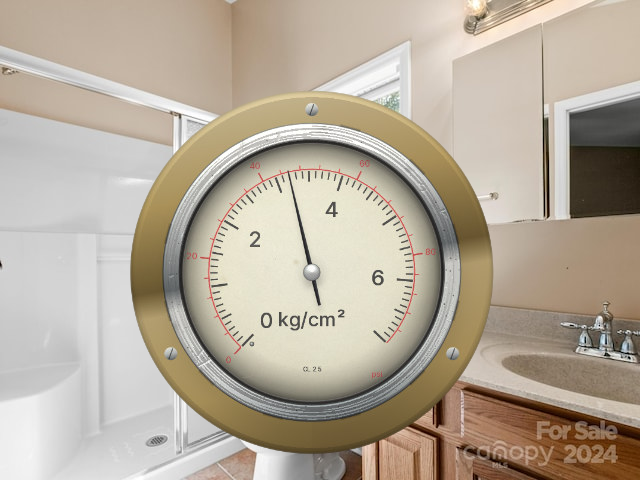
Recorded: 3.2,kg/cm²
